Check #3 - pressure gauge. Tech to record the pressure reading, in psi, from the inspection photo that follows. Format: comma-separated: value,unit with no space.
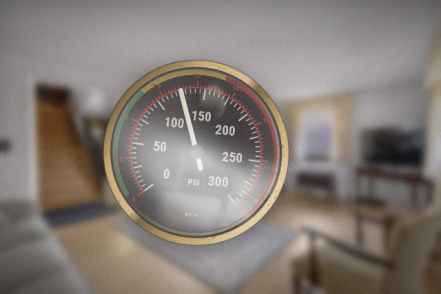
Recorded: 125,psi
